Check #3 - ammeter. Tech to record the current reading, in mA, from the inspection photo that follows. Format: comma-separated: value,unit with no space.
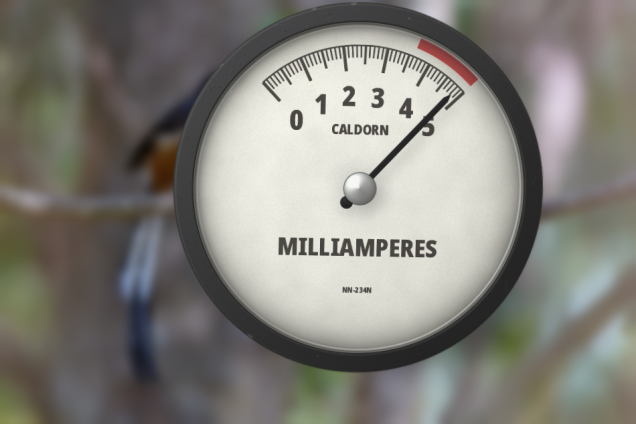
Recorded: 4.8,mA
